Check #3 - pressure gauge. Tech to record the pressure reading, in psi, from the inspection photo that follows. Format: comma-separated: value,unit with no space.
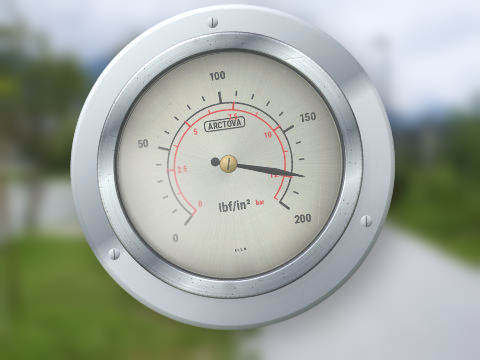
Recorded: 180,psi
